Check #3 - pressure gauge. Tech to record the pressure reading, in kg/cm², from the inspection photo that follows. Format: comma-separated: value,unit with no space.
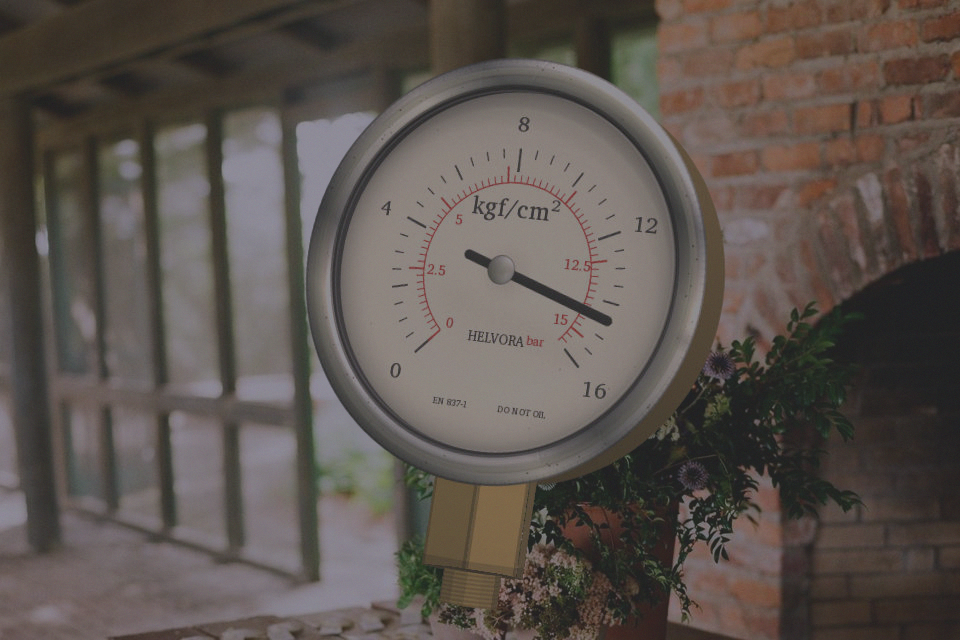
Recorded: 14.5,kg/cm²
